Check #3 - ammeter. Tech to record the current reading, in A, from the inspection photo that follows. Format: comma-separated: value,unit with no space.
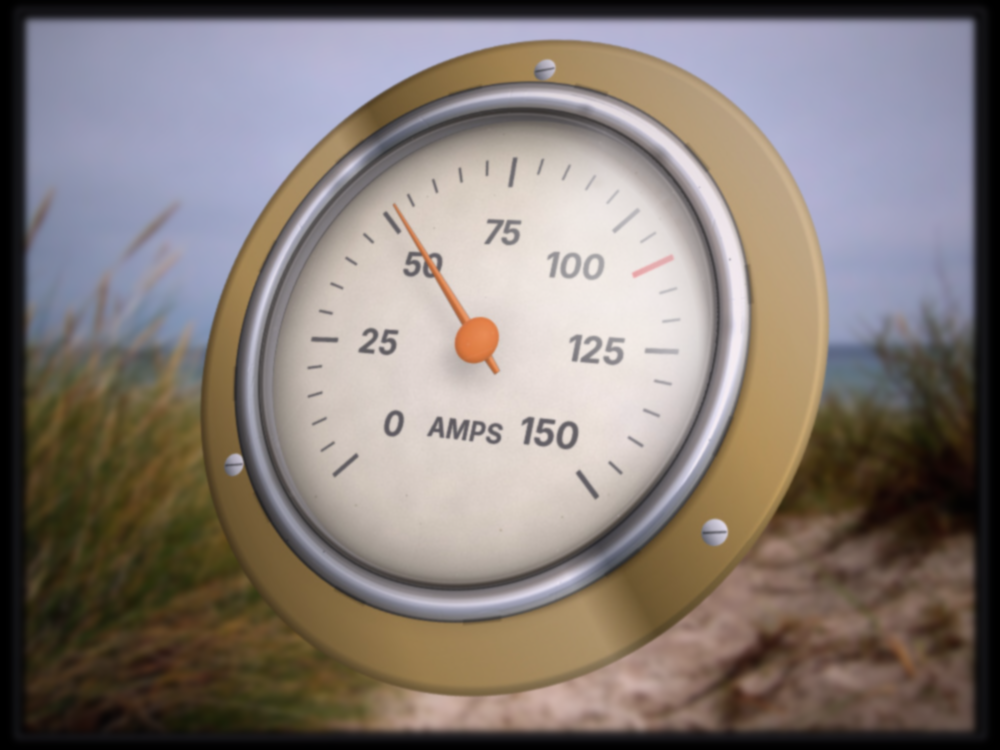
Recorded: 52.5,A
